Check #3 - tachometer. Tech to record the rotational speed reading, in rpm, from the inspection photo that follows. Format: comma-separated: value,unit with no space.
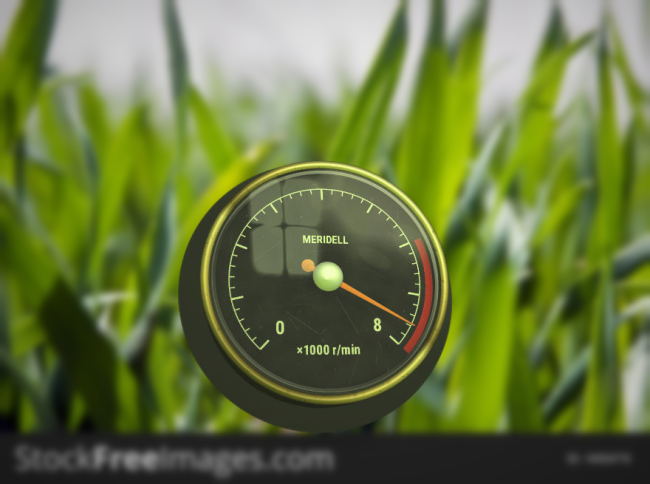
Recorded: 7600,rpm
